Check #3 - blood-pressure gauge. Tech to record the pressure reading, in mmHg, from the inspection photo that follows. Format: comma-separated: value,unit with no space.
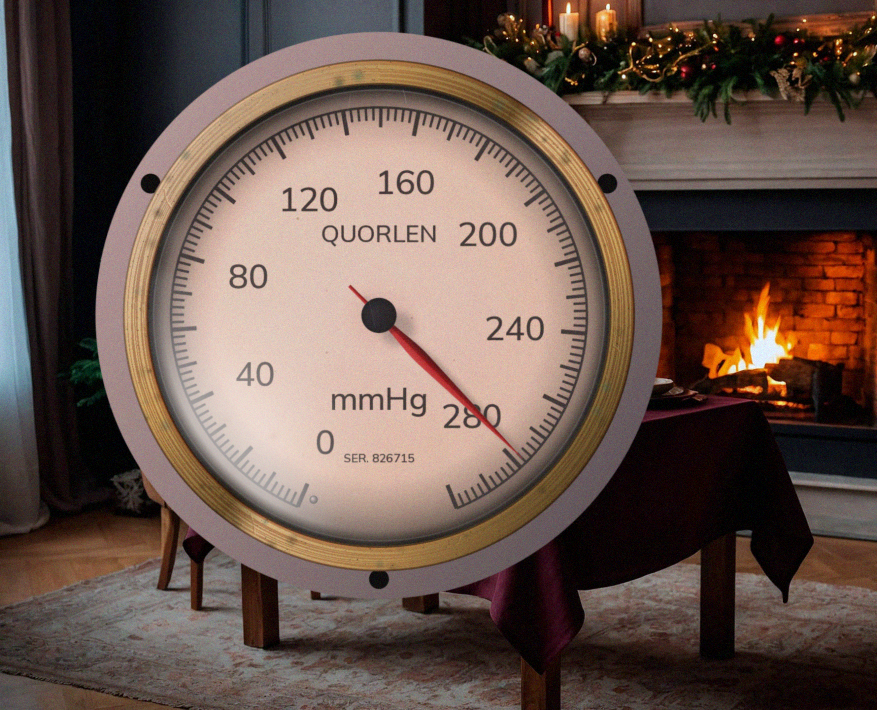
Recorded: 278,mmHg
